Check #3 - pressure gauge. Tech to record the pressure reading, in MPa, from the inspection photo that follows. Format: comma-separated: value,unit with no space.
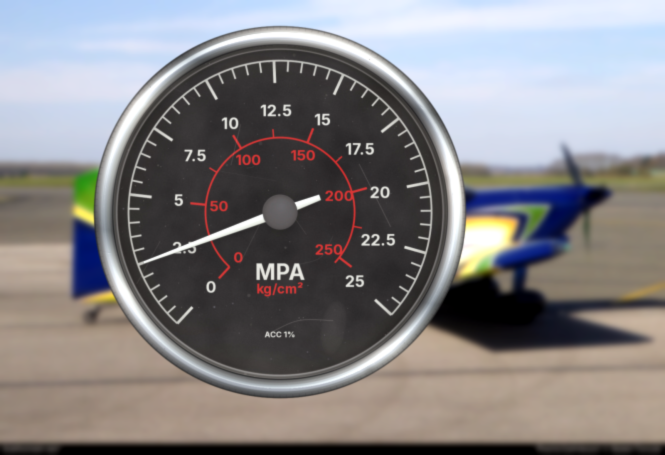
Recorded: 2.5,MPa
